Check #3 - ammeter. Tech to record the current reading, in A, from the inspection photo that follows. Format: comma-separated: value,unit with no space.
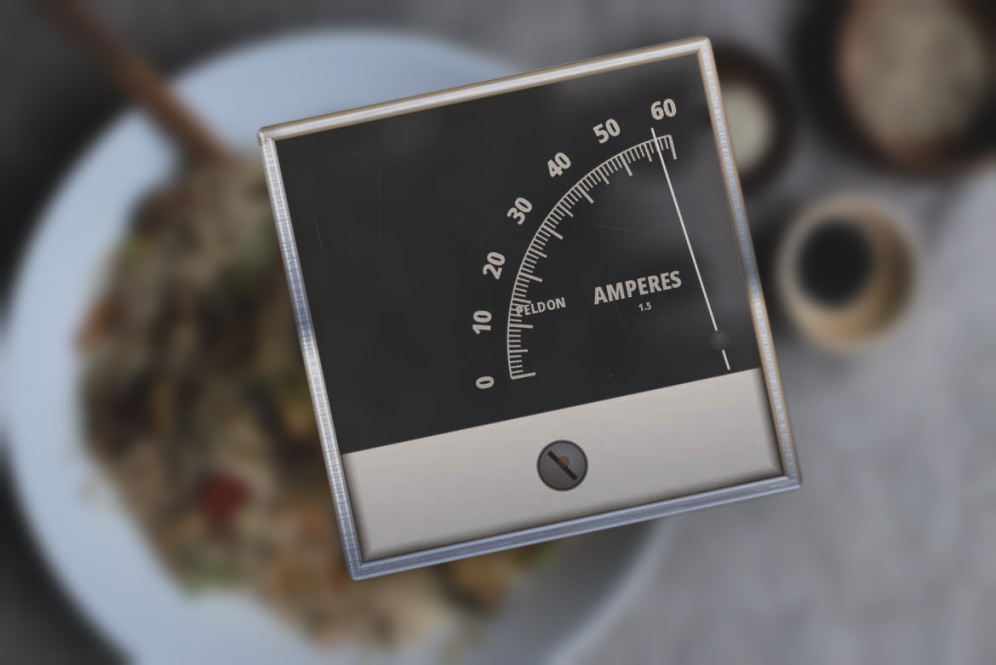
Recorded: 57,A
